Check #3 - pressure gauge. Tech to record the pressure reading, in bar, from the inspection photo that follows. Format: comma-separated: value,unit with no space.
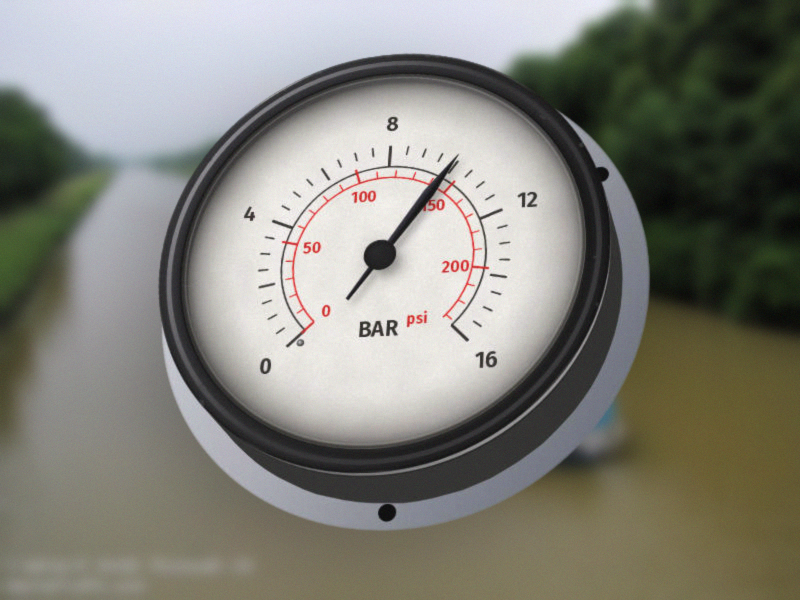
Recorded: 10,bar
